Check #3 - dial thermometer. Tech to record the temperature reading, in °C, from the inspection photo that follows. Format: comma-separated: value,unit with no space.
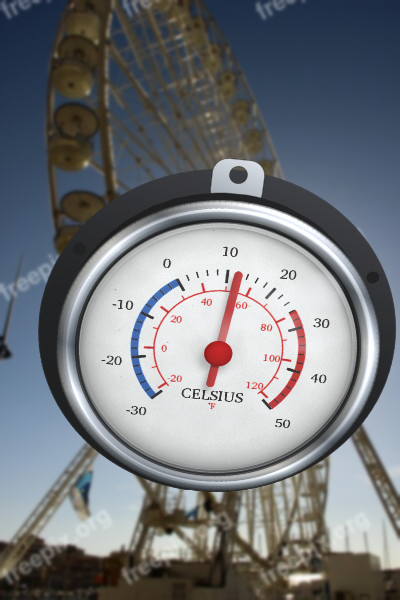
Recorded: 12,°C
